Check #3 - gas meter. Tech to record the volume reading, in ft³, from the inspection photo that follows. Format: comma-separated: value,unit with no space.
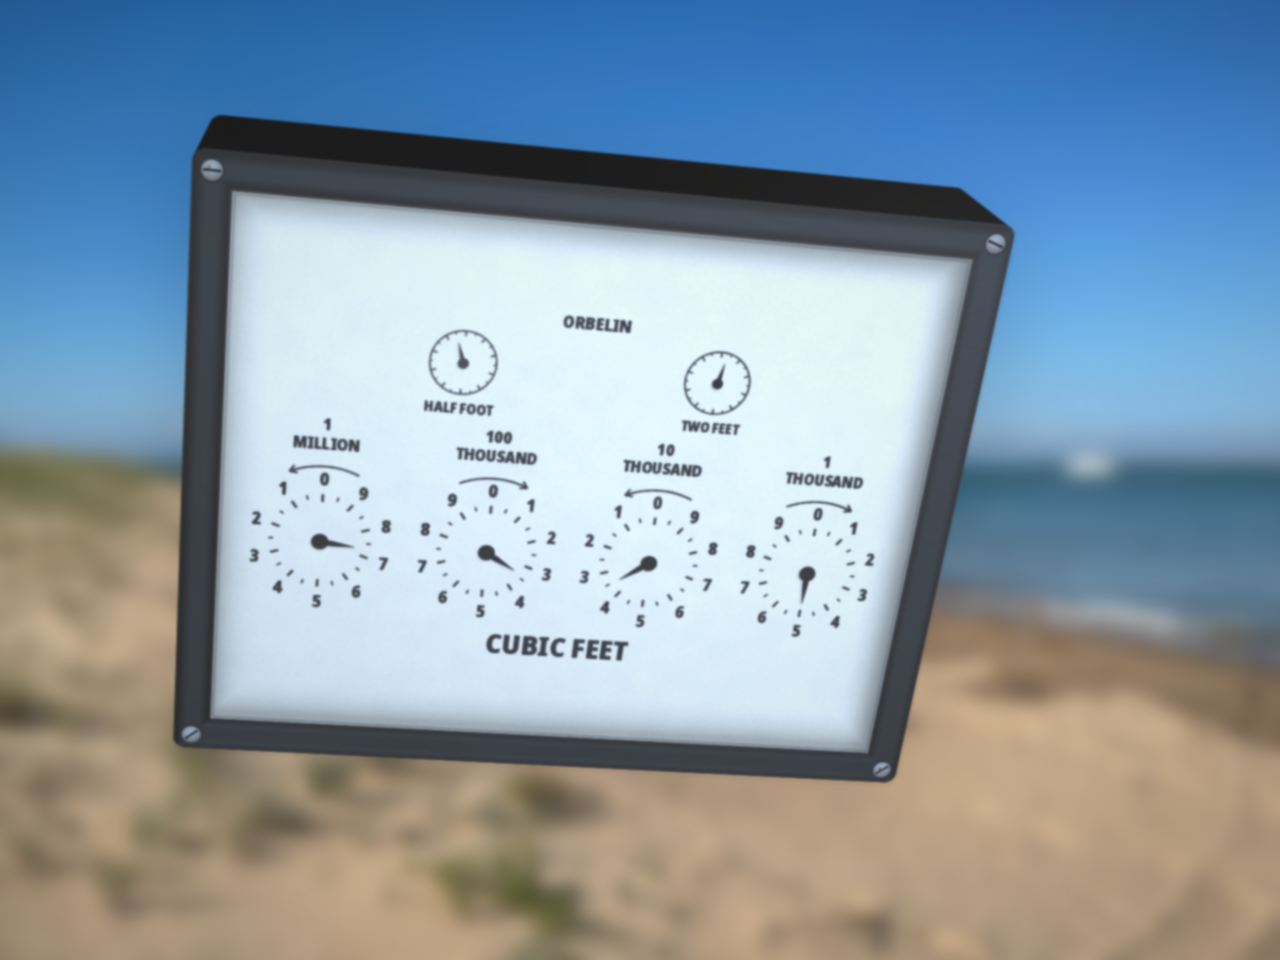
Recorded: 733500,ft³
